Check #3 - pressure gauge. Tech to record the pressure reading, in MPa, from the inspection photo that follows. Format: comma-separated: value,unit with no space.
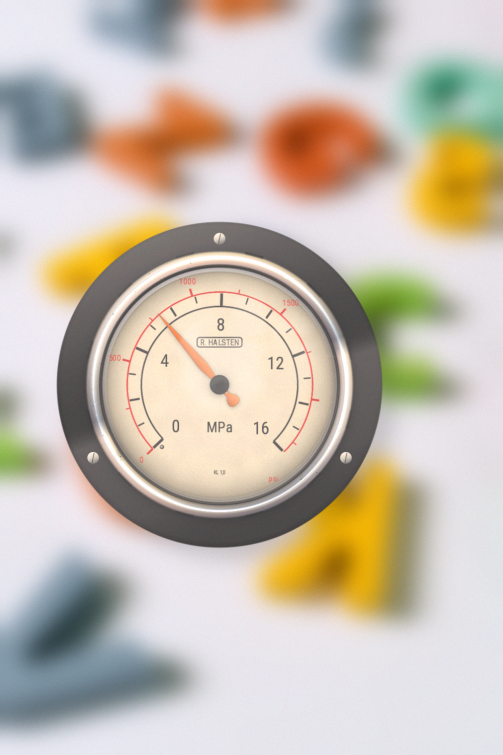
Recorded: 5.5,MPa
